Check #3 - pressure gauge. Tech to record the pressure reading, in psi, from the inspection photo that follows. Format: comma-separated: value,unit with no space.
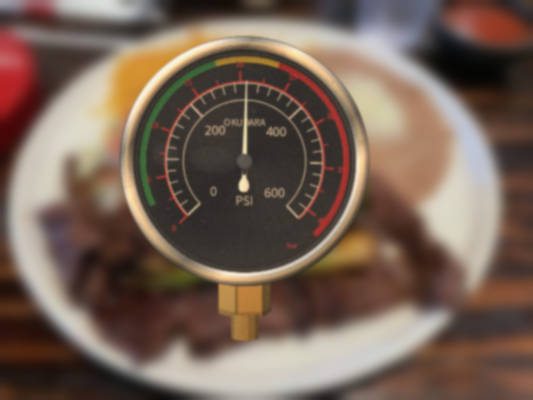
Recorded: 300,psi
